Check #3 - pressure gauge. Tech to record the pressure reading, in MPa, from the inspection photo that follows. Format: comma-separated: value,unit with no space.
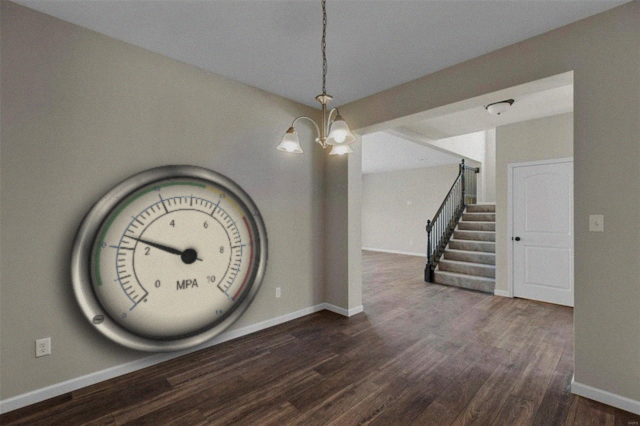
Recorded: 2.4,MPa
